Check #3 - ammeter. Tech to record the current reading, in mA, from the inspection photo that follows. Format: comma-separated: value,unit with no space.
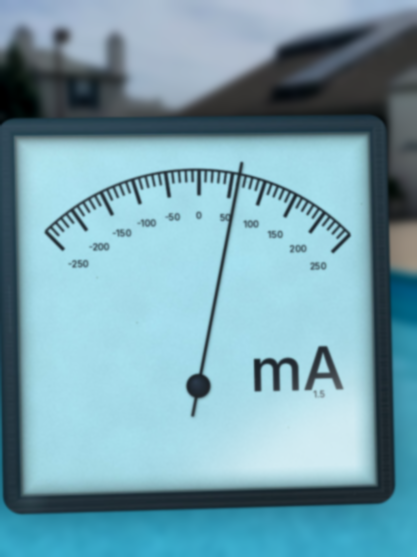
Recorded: 60,mA
